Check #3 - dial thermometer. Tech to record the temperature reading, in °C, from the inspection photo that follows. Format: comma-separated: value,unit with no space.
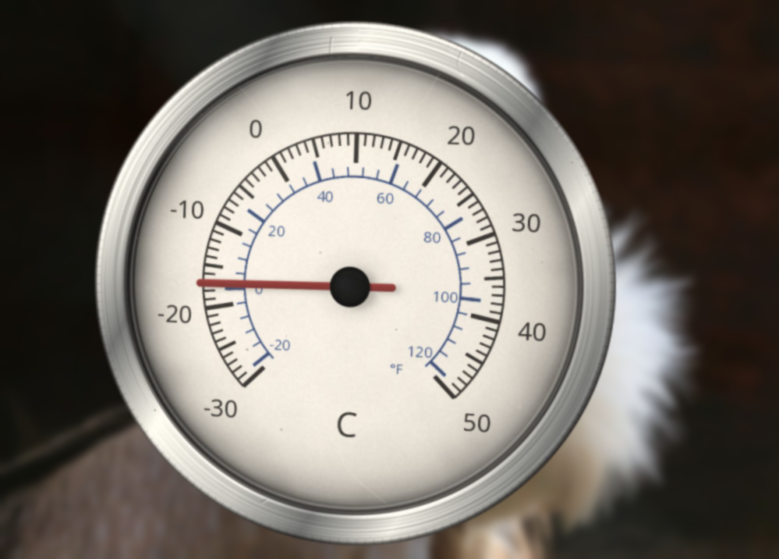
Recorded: -17,°C
